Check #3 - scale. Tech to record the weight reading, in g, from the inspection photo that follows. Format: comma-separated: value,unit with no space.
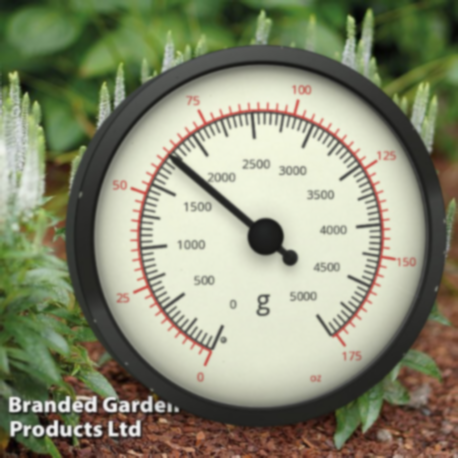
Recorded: 1750,g
